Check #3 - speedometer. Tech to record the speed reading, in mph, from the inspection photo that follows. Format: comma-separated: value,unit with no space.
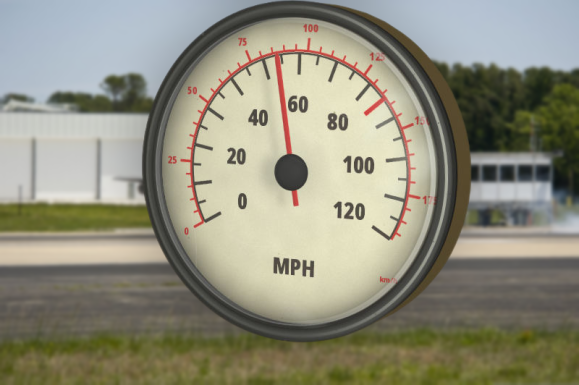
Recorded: 55,mph
